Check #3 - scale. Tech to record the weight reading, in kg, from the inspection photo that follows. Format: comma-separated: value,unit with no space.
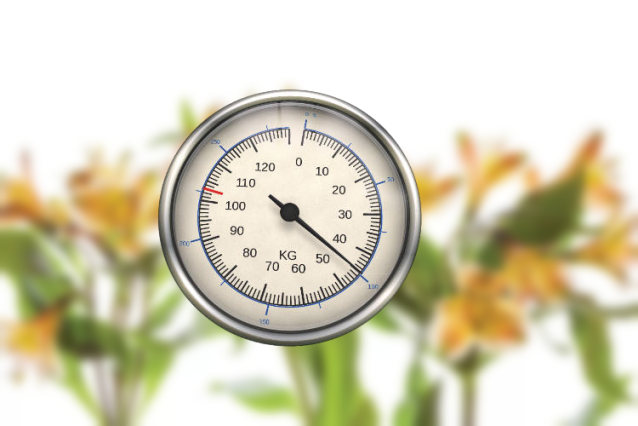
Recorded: 45,kg
